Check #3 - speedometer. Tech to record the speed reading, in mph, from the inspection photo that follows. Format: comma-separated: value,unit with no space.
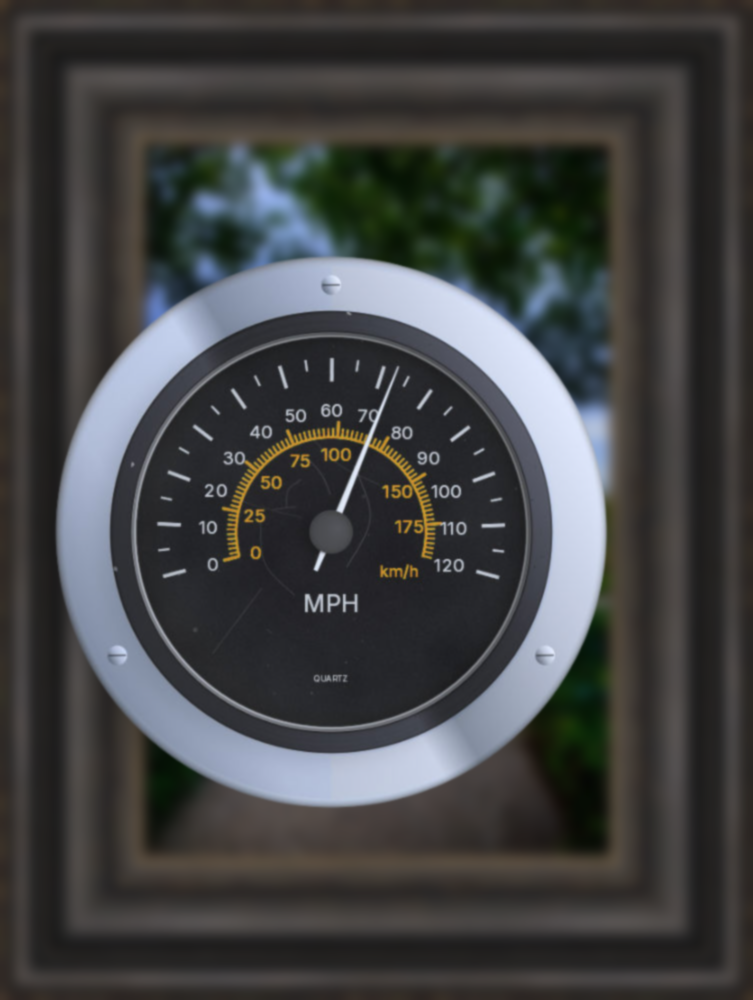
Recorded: 72.5,mph
